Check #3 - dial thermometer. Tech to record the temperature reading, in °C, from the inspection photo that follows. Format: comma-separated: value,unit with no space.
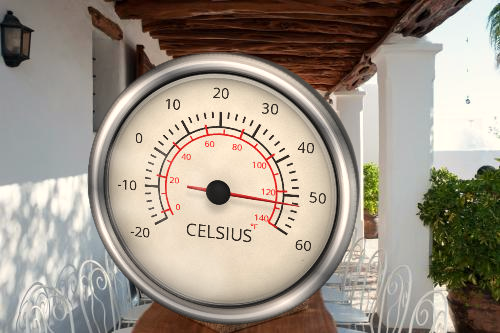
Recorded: 52,°C
